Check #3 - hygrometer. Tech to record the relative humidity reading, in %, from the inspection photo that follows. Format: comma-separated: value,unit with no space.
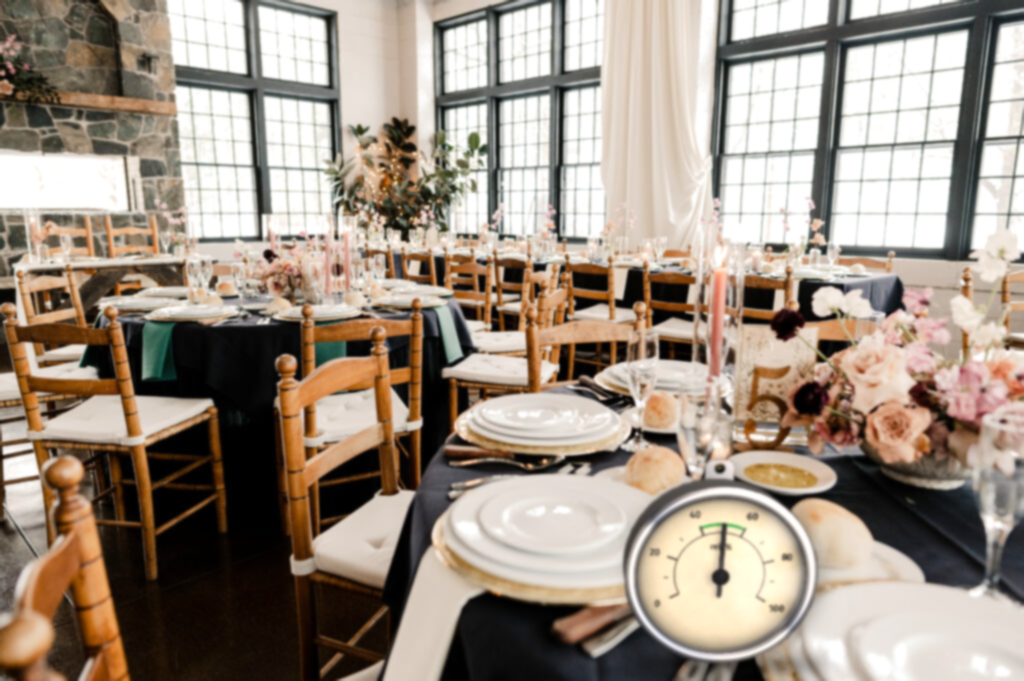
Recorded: 50,%
